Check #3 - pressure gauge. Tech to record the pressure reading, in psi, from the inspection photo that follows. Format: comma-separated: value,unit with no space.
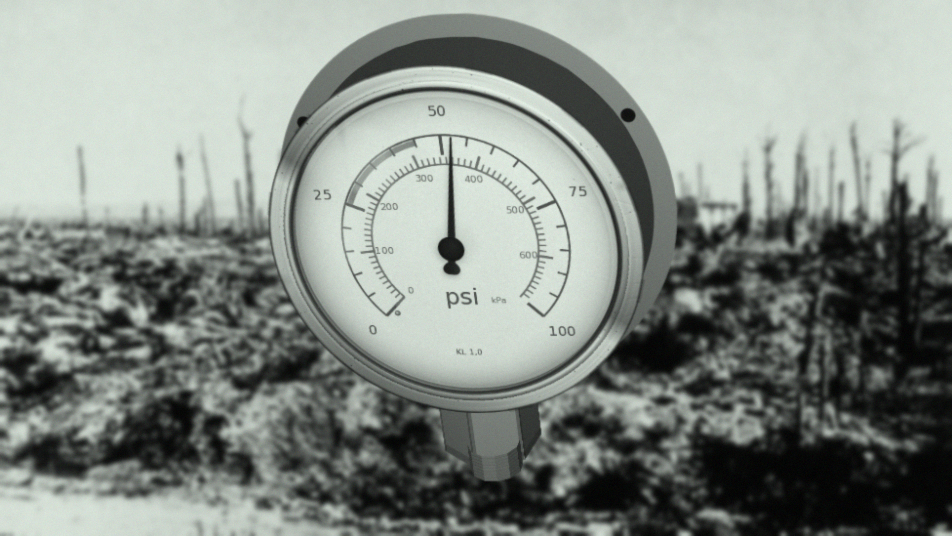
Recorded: 52.5,psi
